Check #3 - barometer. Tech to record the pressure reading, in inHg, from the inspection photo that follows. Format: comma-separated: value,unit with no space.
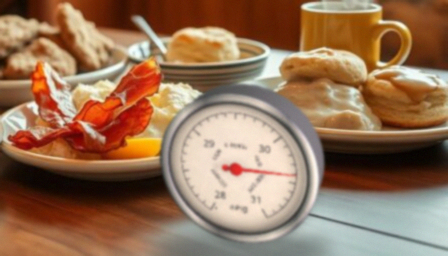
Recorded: 30.4,inHg
